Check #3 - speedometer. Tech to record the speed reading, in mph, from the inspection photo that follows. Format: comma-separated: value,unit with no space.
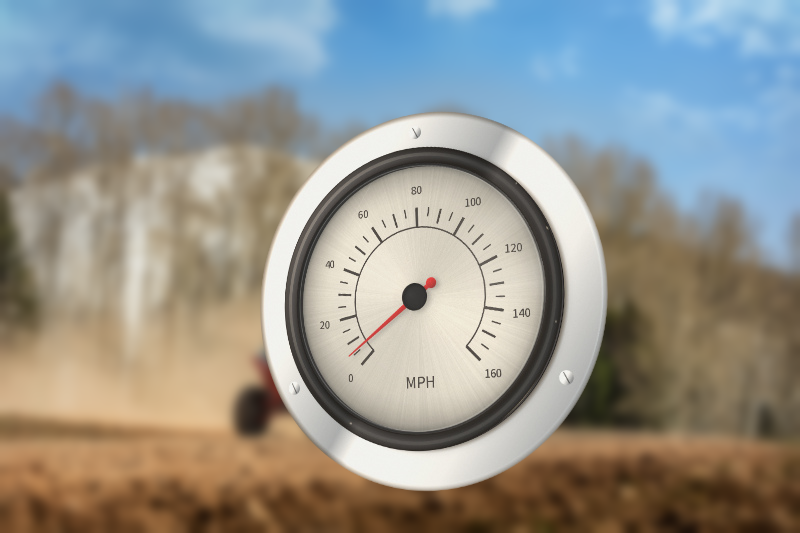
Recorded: 5,mph
